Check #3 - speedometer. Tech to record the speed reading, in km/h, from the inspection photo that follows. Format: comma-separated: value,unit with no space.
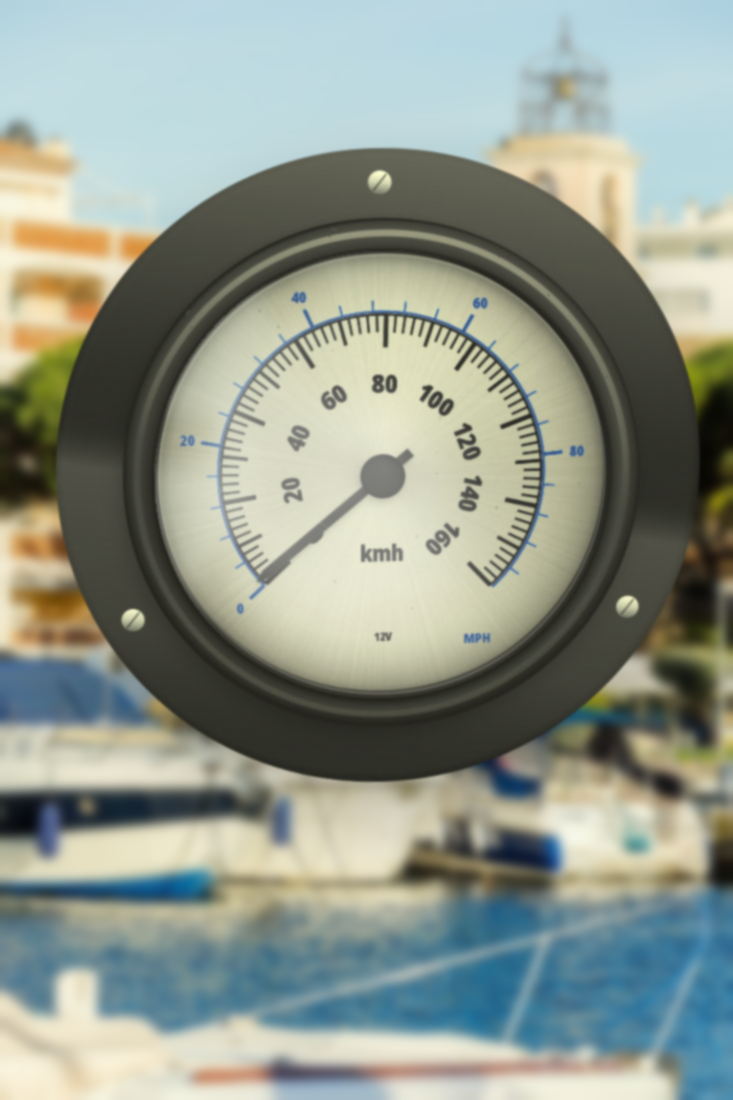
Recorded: 2,km/h
